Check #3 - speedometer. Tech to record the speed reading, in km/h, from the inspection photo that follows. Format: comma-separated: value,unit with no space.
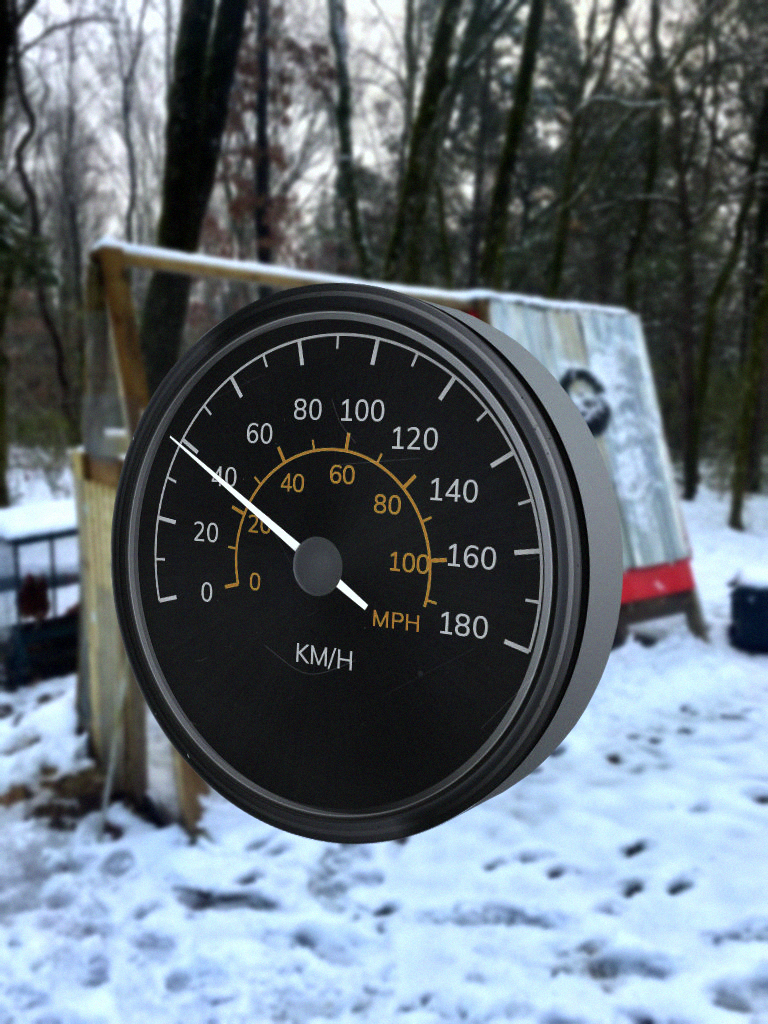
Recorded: 40,km/h
